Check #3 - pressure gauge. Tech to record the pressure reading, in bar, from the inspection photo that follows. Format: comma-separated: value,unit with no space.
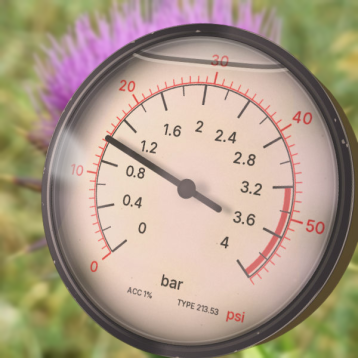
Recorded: 1,bar
